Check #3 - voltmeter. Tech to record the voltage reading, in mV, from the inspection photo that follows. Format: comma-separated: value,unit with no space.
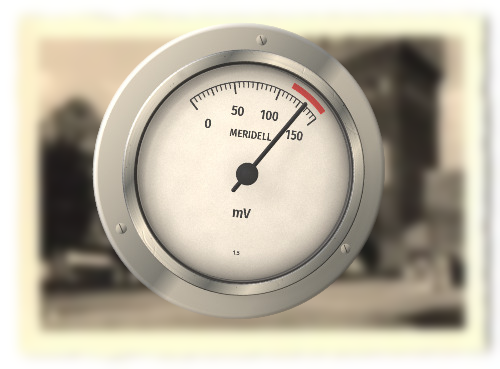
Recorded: 130,mV
